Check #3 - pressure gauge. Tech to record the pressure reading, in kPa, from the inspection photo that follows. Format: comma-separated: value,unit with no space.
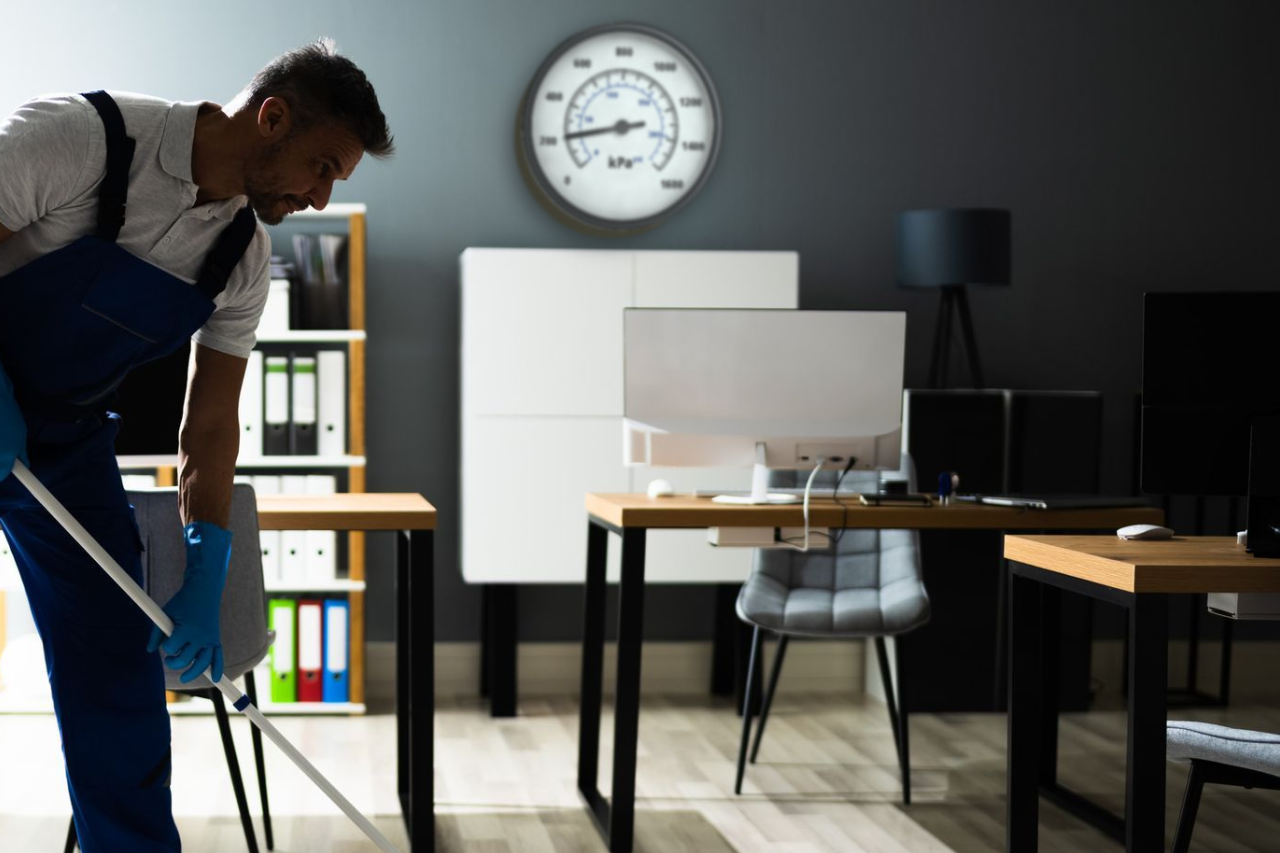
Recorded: 200,kPa
